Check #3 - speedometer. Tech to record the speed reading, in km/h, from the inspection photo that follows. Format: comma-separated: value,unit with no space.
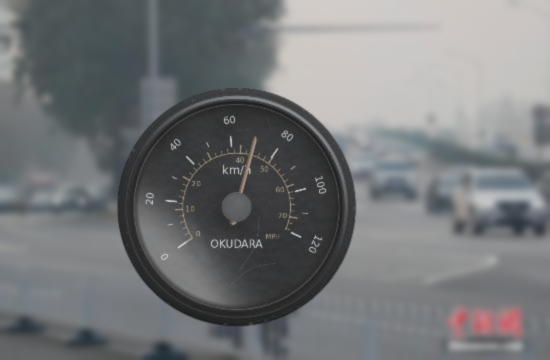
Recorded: 70,km/h
